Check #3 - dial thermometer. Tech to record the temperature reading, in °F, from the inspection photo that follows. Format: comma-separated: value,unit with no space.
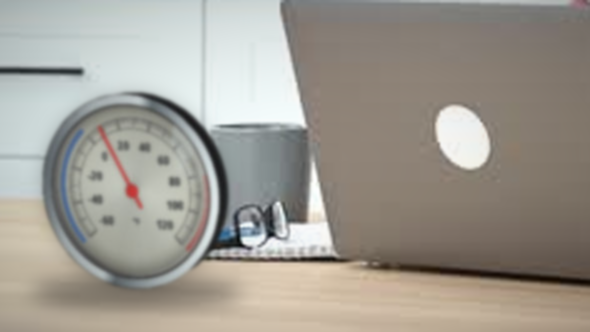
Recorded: 10,°F
